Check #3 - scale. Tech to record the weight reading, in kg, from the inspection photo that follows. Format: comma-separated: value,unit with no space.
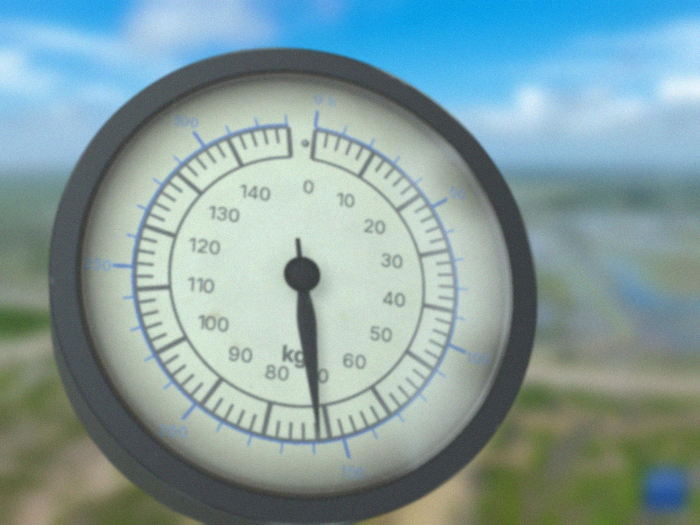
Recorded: 72,kg
